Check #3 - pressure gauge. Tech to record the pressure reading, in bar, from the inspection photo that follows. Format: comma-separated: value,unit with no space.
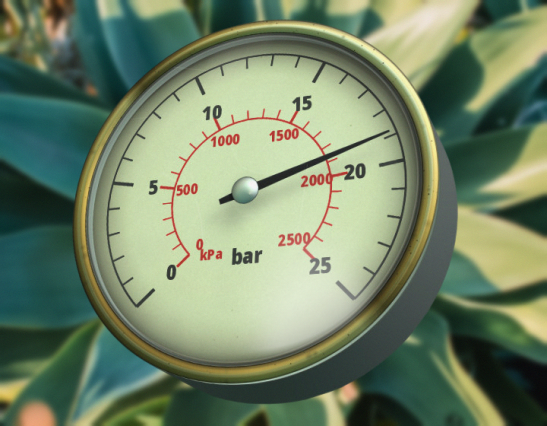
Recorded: 19,bar
